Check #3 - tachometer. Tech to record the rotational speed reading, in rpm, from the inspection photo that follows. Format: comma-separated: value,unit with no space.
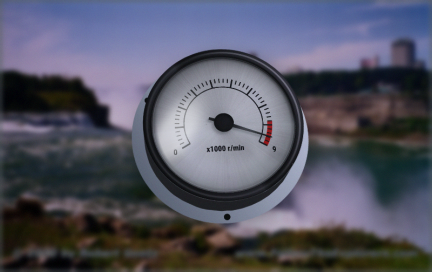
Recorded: 8600,rpm
